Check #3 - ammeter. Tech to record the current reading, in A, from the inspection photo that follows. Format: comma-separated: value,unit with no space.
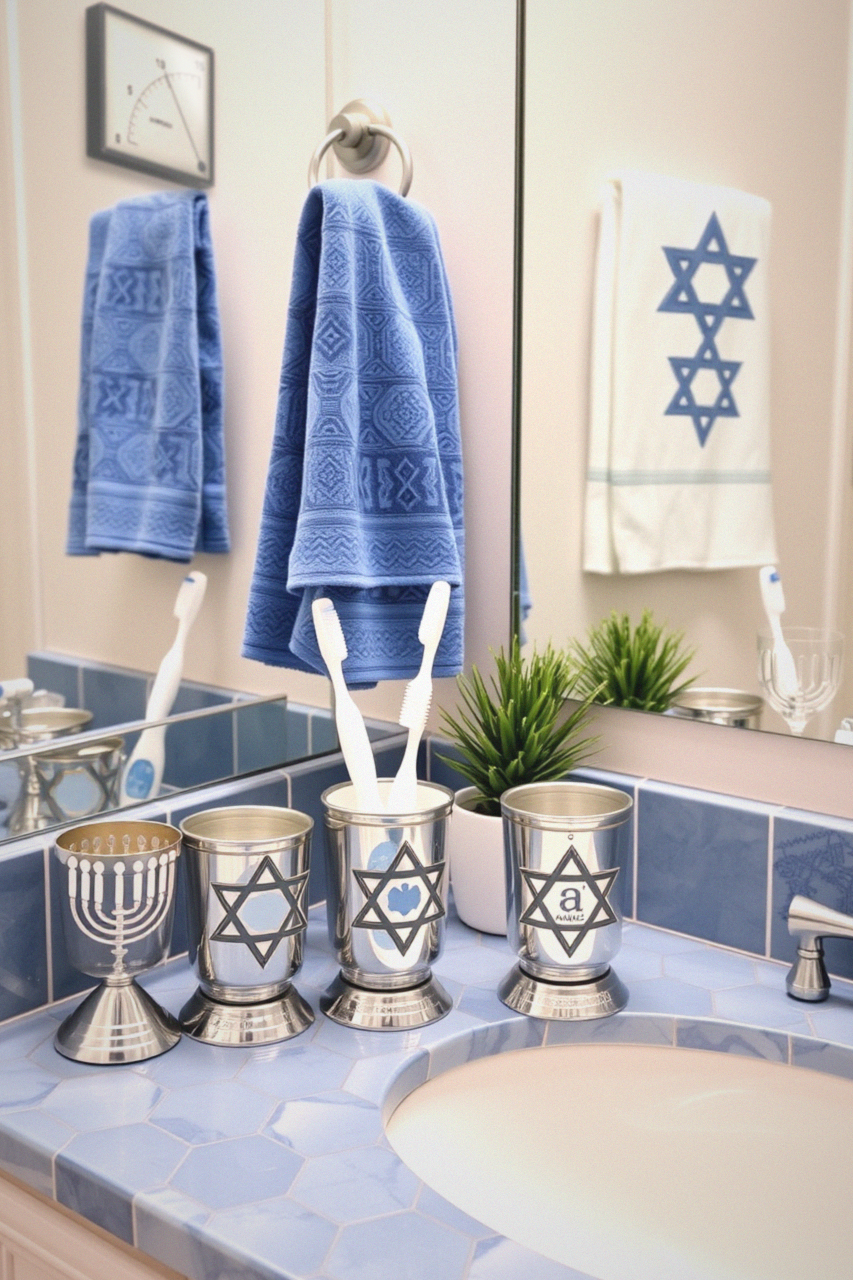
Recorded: 10,A
